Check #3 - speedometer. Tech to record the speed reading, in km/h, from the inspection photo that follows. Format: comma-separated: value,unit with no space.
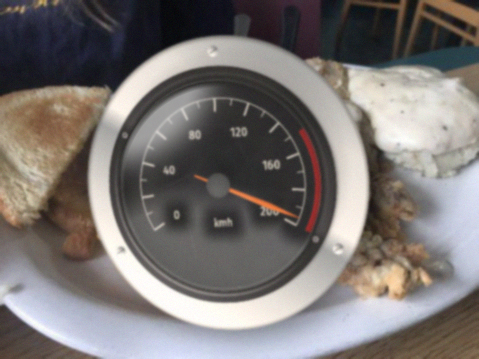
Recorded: 195,km/h
